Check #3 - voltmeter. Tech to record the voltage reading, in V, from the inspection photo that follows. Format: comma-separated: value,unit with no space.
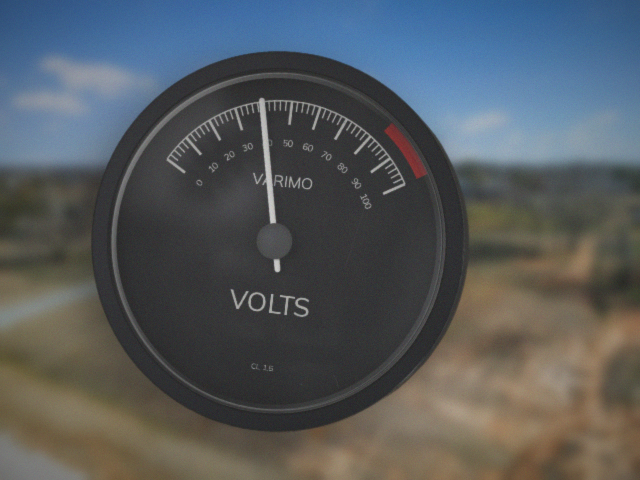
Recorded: 40,V
